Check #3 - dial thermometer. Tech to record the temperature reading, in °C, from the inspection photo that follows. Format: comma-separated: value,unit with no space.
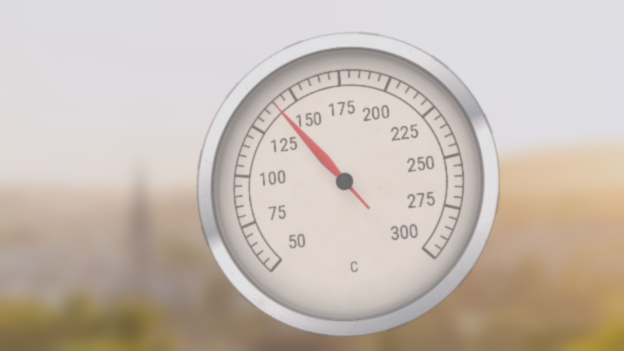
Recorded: 140,°C
